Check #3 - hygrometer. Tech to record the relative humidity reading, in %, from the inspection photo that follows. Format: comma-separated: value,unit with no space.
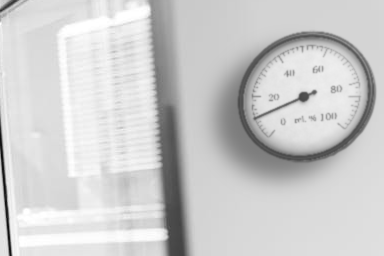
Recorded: 10,%
